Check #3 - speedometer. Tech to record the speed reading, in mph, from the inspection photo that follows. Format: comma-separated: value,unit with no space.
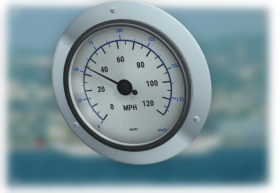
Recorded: 35,mph
